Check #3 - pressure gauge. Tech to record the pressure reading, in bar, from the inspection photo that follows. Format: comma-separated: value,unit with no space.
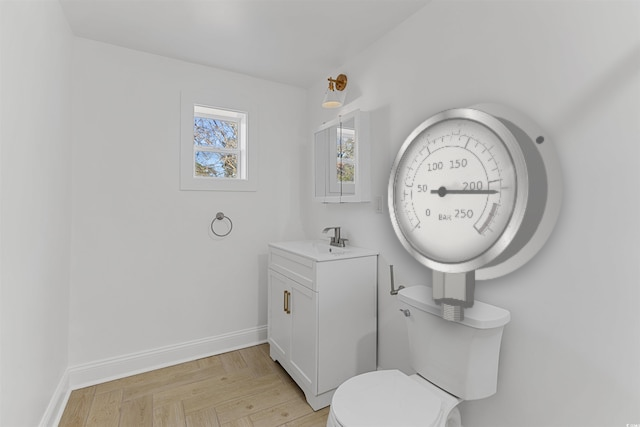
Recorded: 210,bar
